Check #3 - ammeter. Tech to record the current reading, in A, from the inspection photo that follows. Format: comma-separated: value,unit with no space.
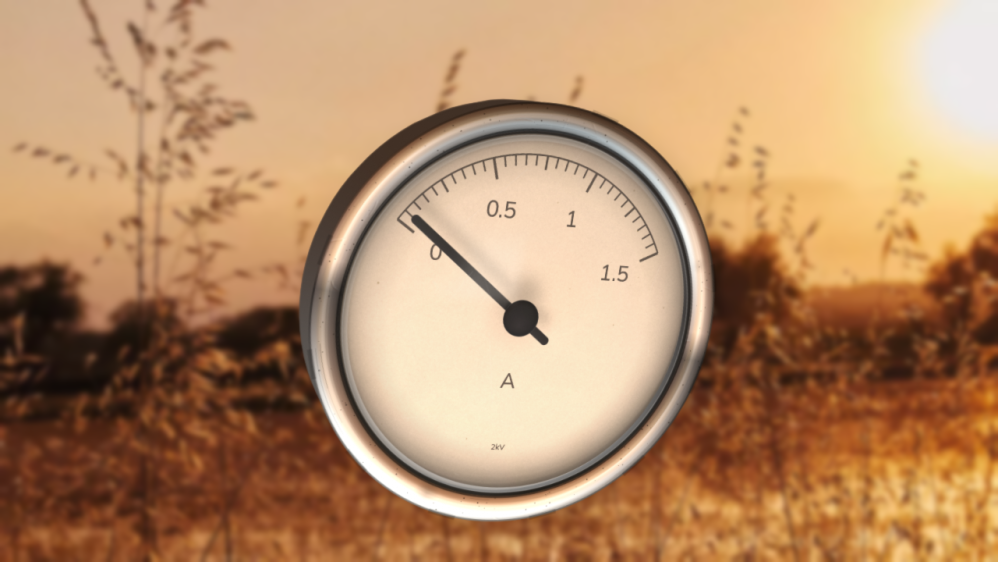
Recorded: 0.05,A
